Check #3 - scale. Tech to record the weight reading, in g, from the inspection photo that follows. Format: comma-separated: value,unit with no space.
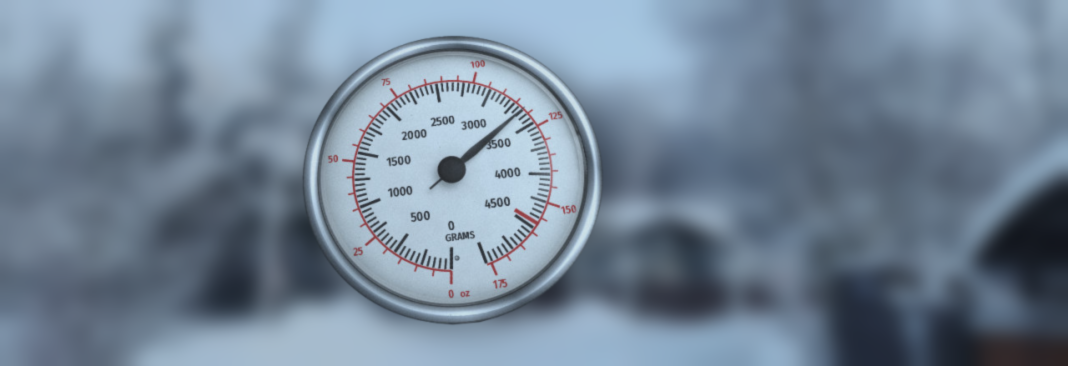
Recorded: 3350,g
